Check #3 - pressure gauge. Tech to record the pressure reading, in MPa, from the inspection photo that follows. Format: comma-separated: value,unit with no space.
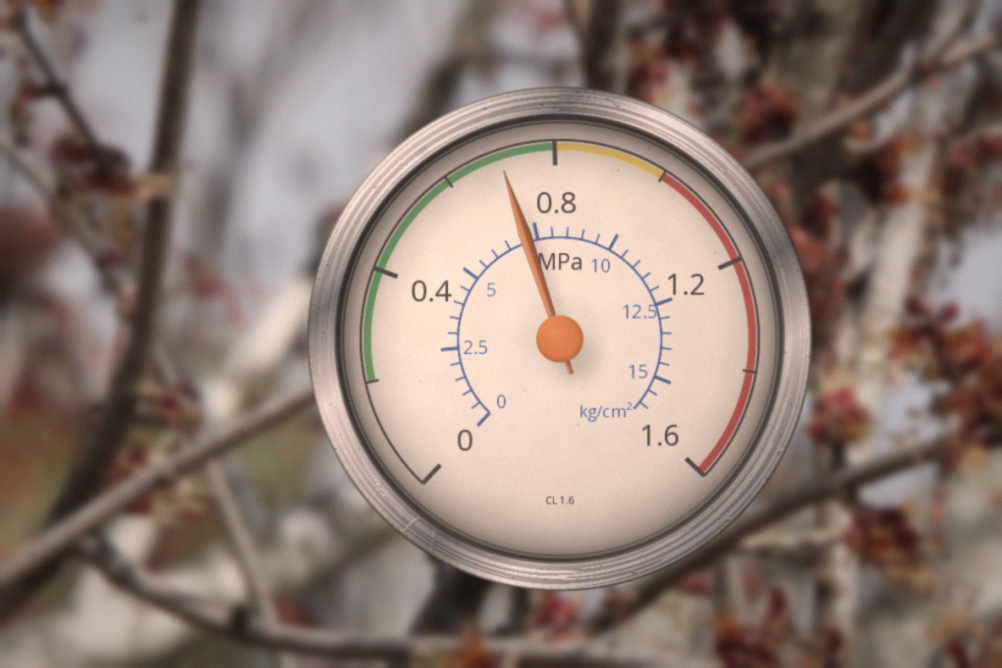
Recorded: 0.7,MPa
